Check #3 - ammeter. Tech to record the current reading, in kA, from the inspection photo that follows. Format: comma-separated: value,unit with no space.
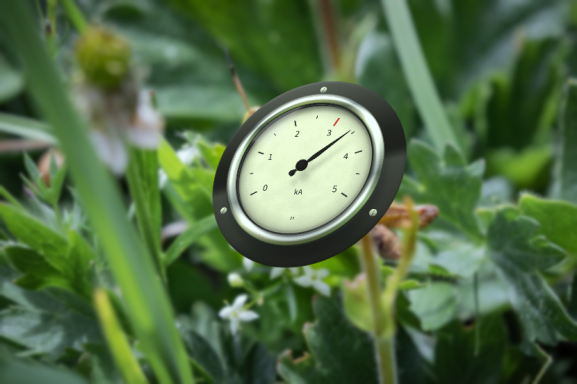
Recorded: 3.5,kA
